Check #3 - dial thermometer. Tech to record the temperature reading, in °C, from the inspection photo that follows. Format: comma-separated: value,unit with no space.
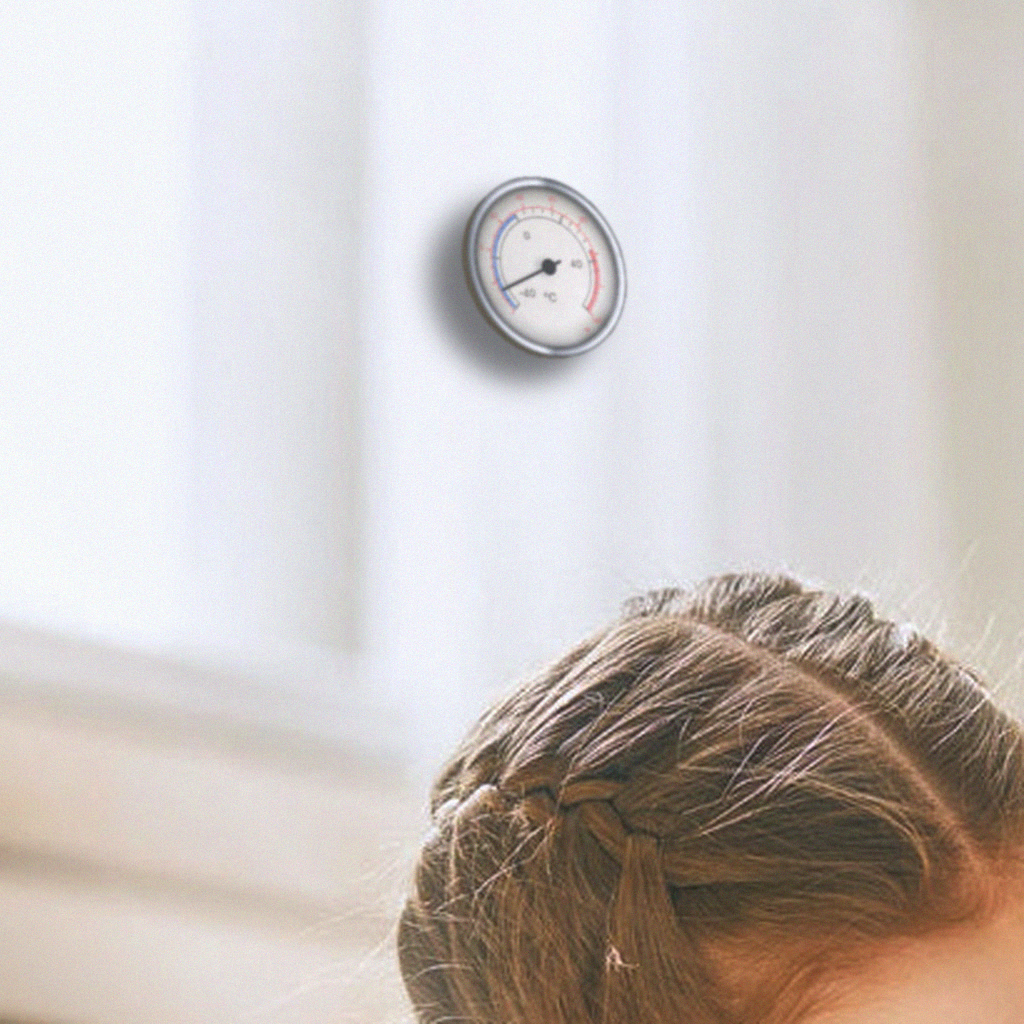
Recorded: -32,°C
